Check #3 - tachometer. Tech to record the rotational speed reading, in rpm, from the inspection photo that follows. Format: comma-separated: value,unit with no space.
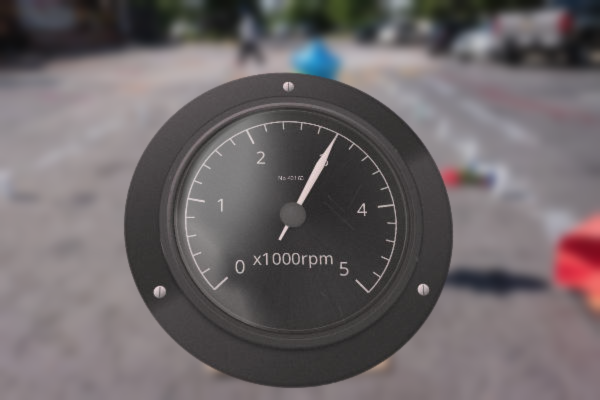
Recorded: 3000,rpm
